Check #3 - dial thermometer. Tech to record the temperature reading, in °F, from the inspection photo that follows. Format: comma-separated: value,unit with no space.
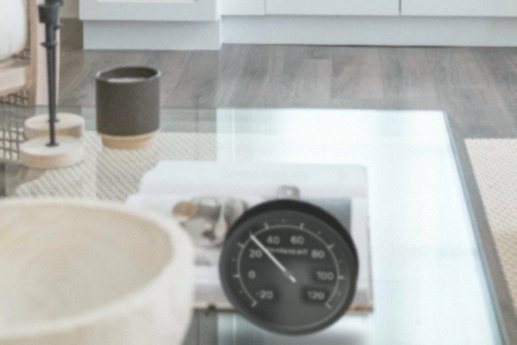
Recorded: 30,°F
